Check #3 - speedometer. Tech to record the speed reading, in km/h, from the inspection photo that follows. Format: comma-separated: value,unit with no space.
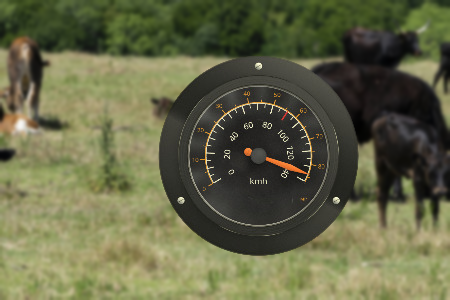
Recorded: 135,km/h
